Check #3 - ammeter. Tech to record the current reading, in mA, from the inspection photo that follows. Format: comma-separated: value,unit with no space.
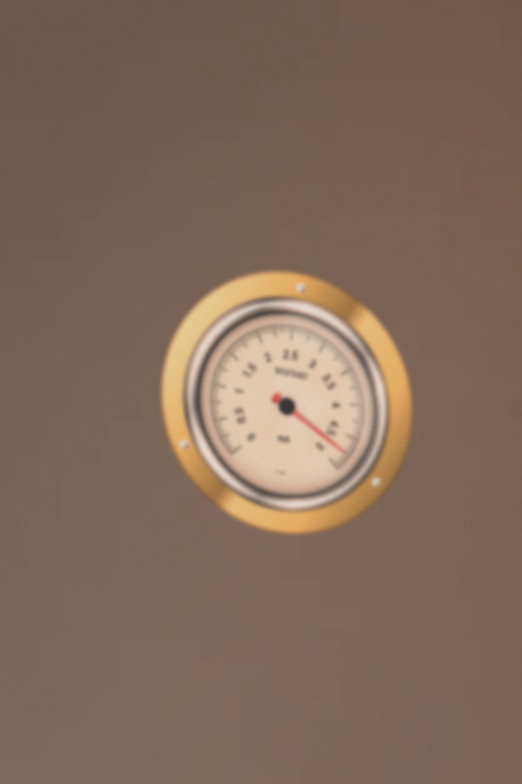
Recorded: 4.75,mA
